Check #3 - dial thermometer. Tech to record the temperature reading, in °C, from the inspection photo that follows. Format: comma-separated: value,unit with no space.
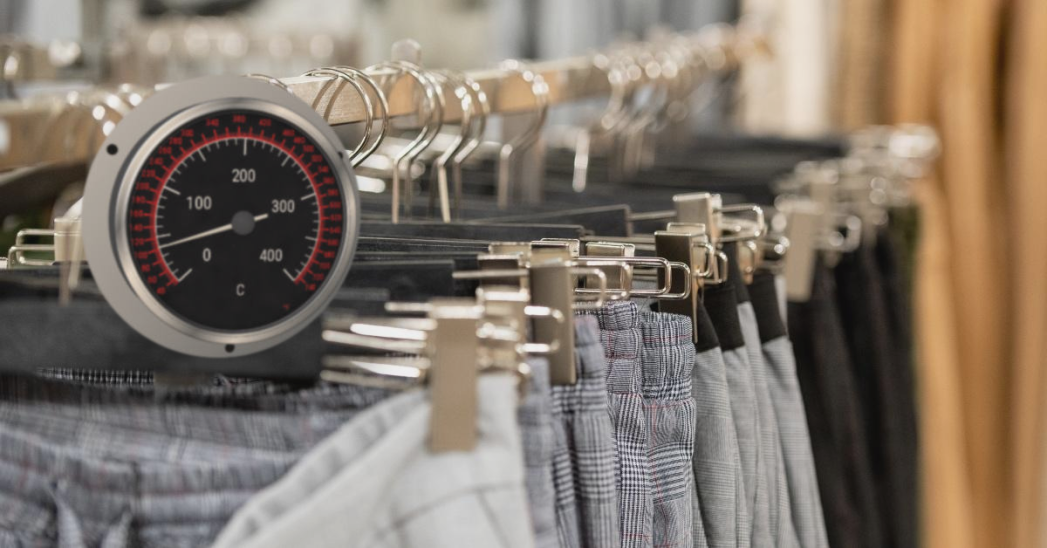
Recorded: 40,°C
